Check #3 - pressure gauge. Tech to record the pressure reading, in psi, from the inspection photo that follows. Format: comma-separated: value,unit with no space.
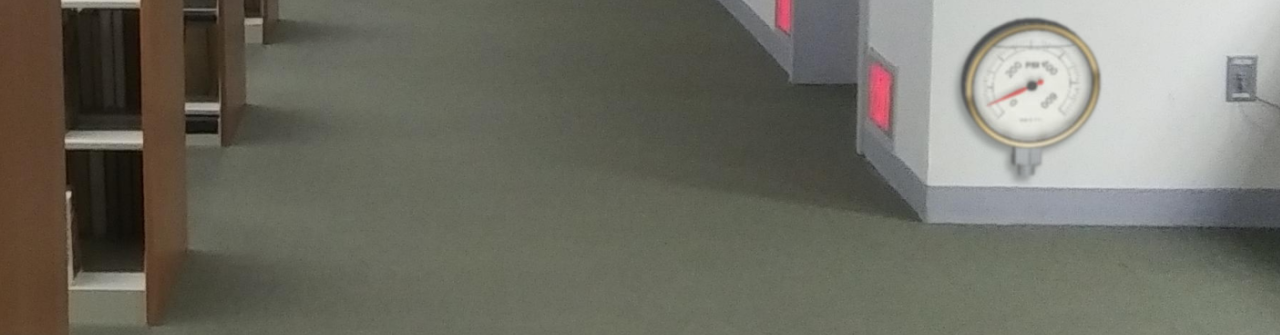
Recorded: 50,psi
